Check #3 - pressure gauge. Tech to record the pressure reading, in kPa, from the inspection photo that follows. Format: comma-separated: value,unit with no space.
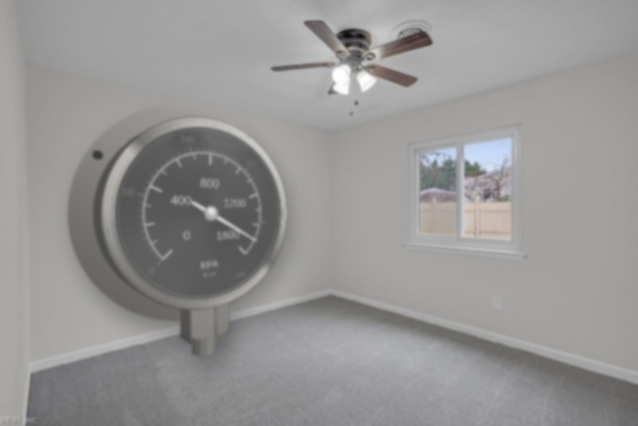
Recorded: 1500,kPa
